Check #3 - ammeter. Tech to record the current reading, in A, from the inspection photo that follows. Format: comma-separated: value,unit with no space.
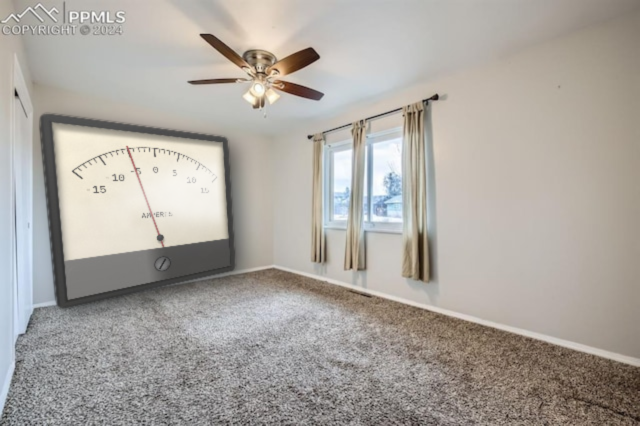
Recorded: -5,A
